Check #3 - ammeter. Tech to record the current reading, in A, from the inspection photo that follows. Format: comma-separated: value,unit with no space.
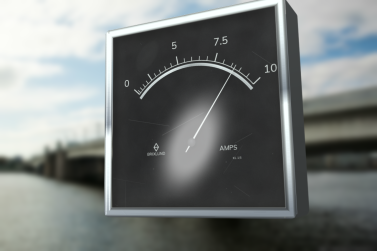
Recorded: 8.75,A
